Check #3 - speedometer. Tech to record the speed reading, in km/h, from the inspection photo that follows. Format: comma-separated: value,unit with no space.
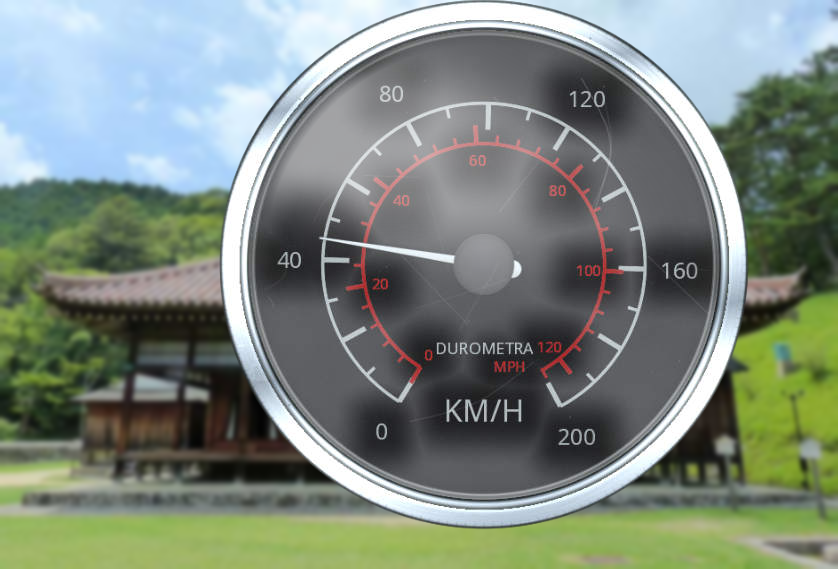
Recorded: 45,km/h
